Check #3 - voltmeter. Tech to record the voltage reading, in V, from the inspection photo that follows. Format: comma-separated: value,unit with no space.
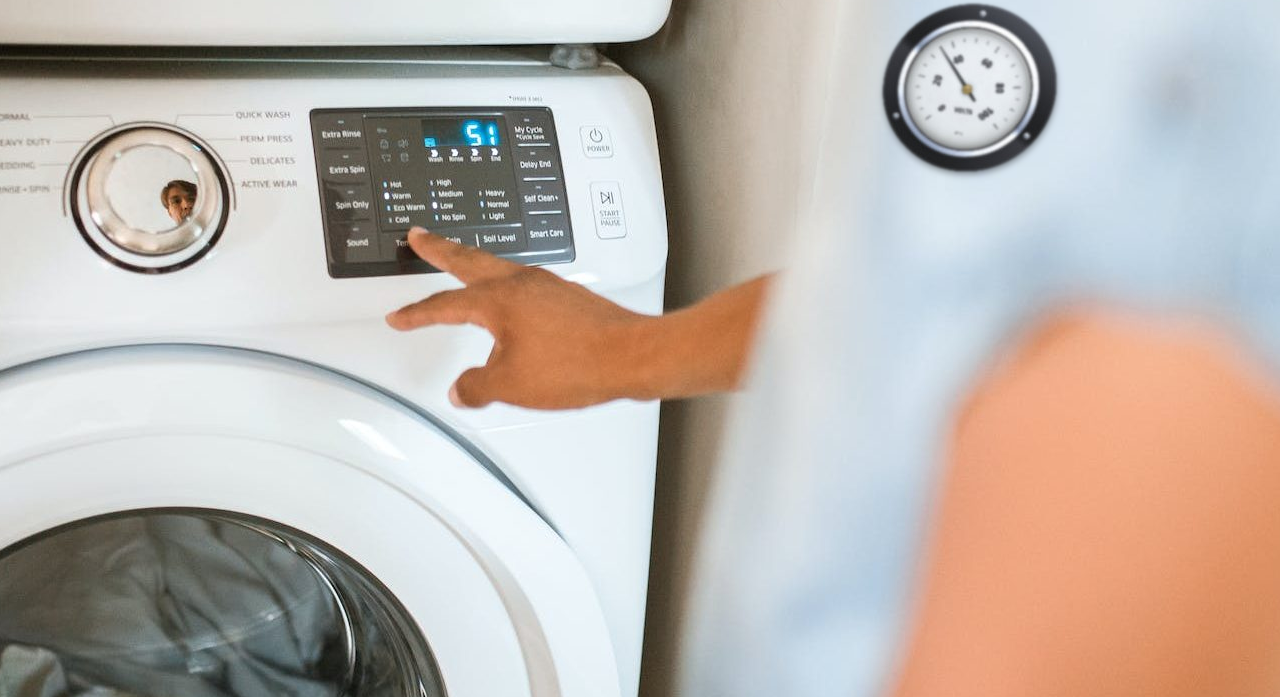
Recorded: 35,V
